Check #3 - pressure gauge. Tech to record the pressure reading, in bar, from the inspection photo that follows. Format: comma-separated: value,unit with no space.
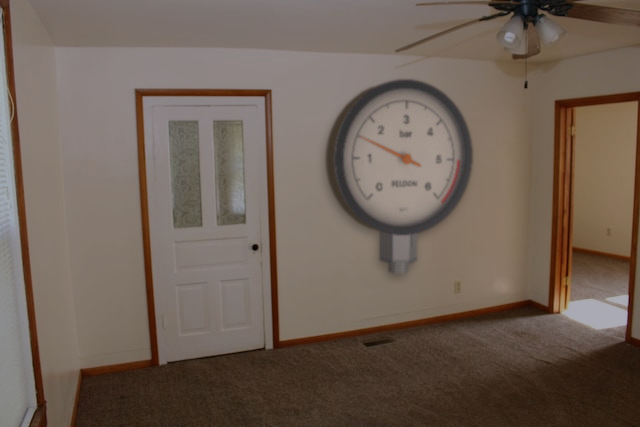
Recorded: 1.5,bar
